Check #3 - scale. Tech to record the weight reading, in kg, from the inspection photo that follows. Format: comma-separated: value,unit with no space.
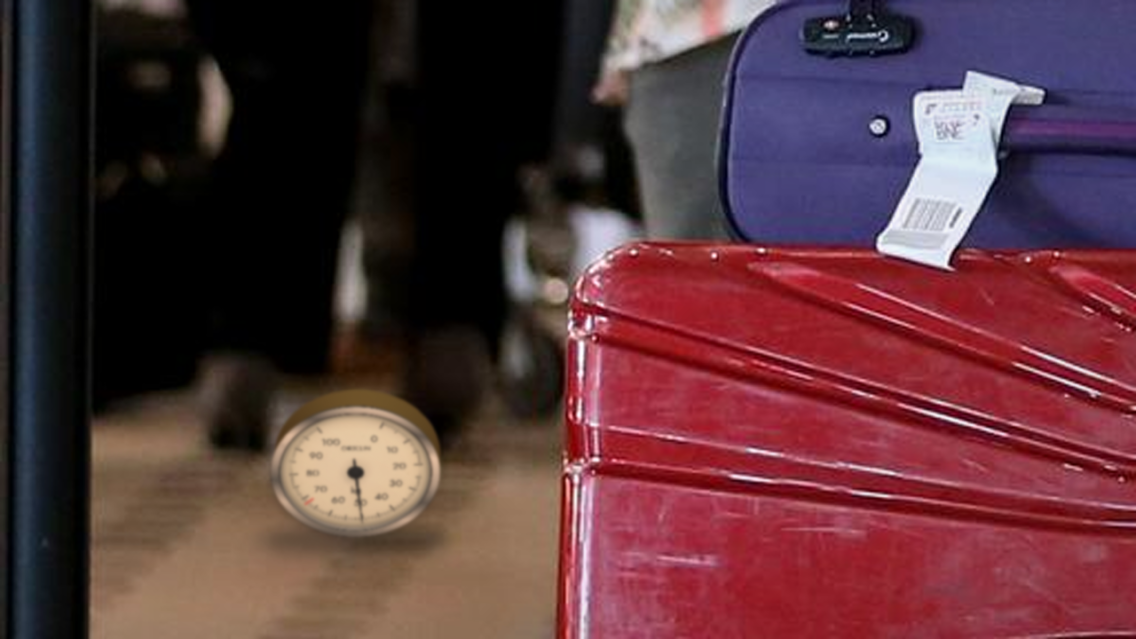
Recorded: 50,kg
